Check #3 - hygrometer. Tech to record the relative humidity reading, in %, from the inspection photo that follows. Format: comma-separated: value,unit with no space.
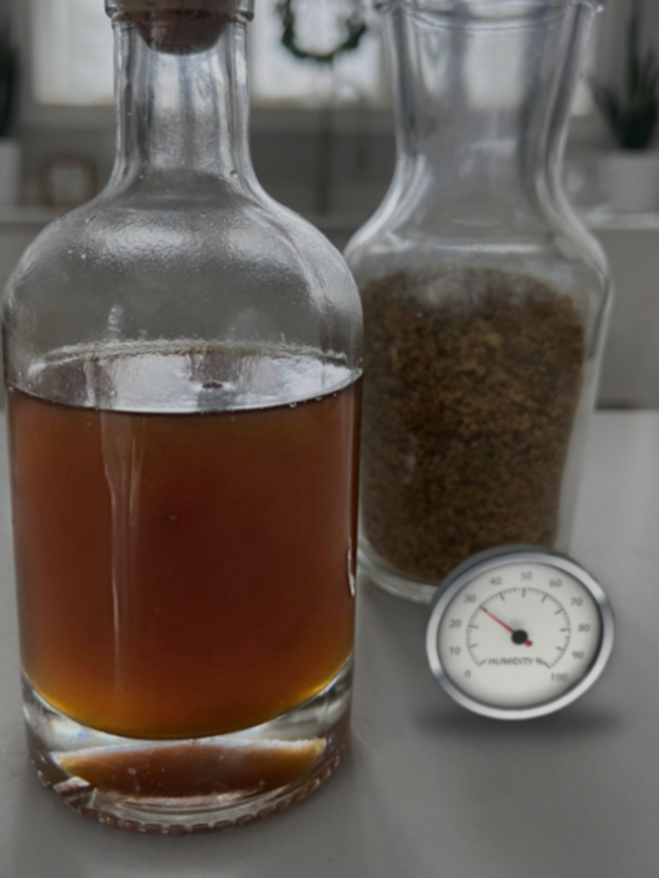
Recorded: 30,%
